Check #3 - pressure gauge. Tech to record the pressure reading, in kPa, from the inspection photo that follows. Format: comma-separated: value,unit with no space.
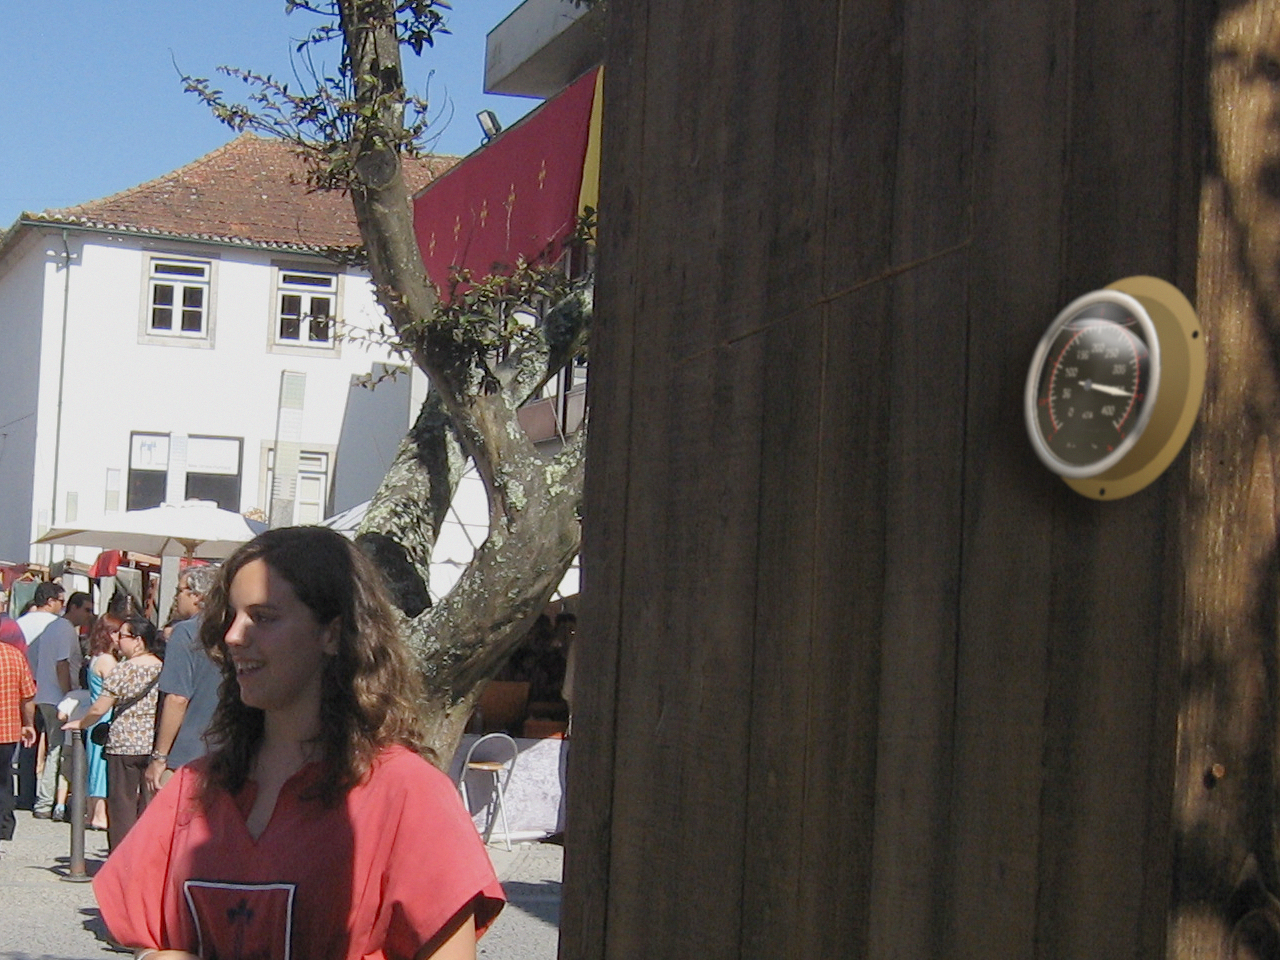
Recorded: 350,kPa
